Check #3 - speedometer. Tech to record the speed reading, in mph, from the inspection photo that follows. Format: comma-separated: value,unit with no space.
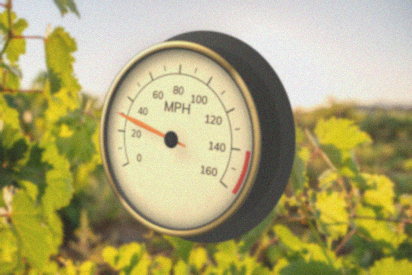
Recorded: 30,mph
